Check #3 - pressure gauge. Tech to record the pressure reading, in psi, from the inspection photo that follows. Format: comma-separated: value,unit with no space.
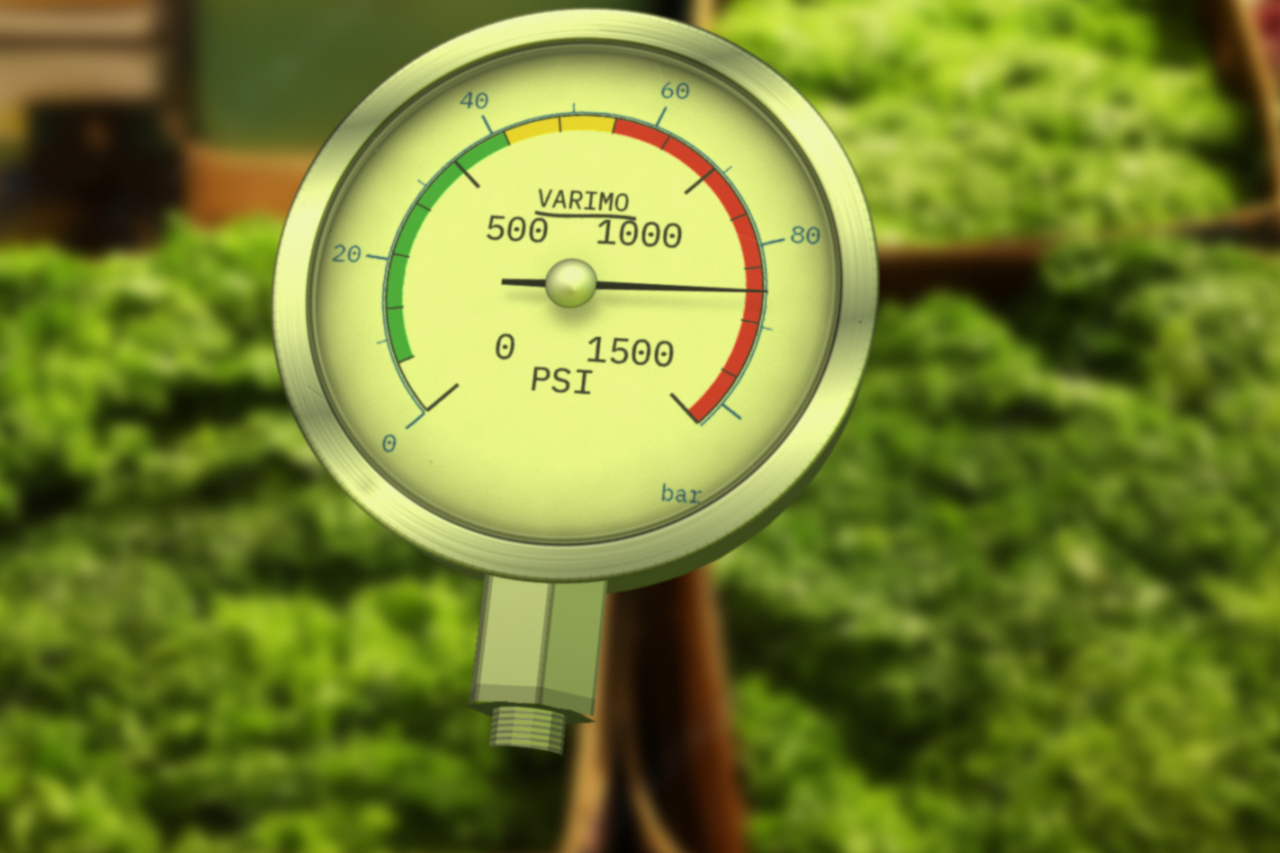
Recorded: 1250,psi
